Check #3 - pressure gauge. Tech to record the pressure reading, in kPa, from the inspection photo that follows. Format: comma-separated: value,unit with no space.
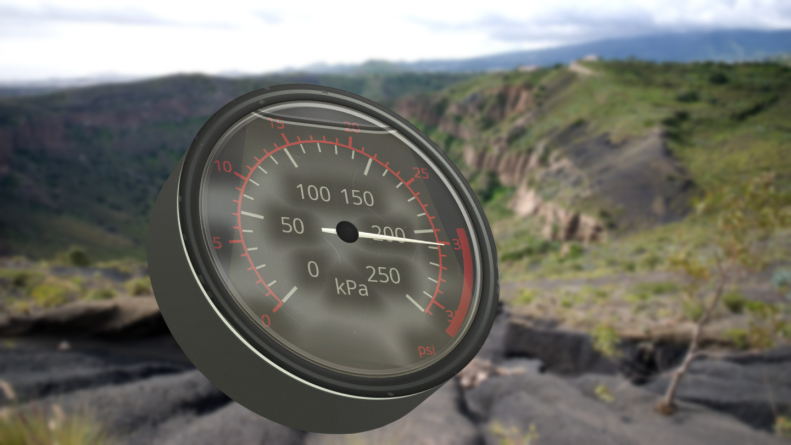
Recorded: 210,kPa
